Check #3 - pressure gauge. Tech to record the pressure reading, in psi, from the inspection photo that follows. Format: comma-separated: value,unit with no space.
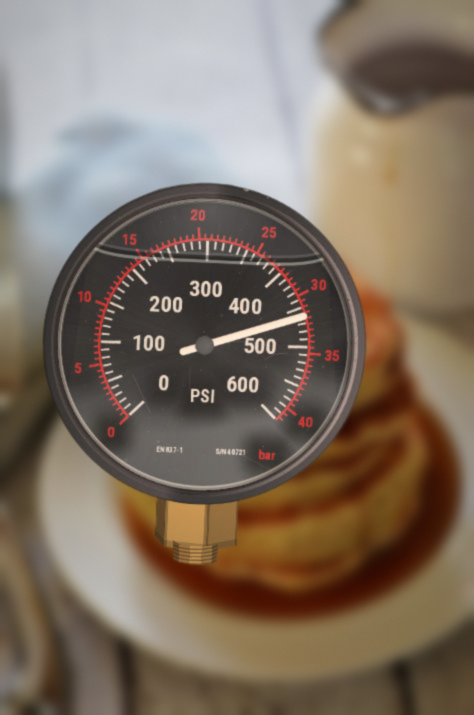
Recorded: 460,psi
